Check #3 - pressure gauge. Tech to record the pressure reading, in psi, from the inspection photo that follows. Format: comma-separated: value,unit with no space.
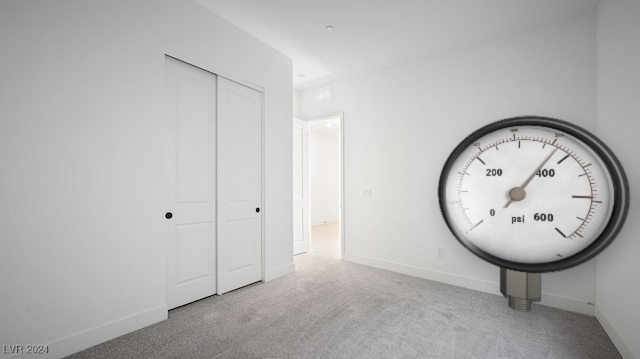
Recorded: 375,psi
